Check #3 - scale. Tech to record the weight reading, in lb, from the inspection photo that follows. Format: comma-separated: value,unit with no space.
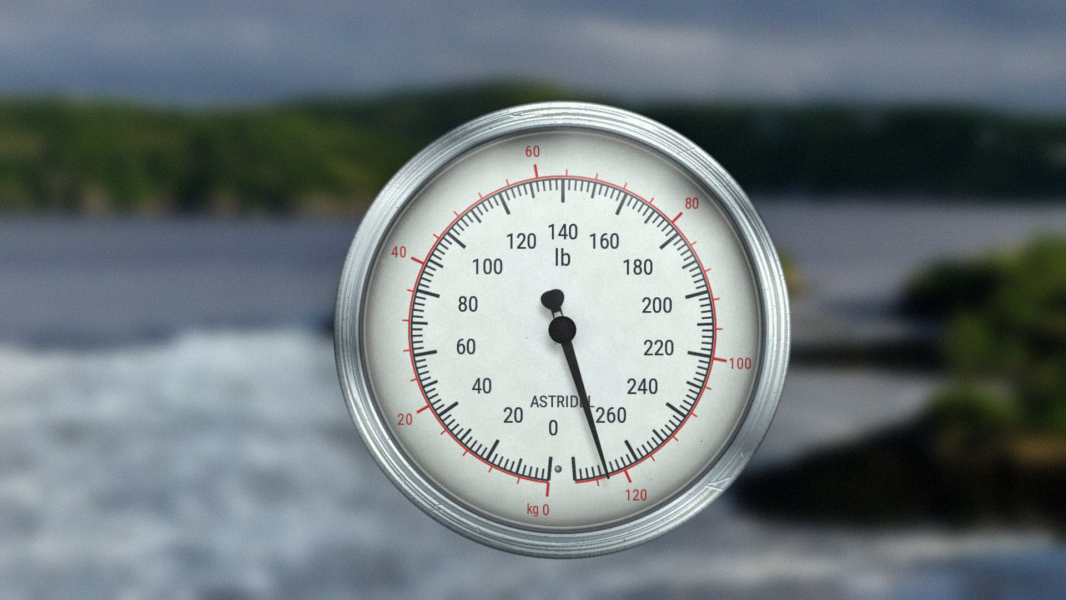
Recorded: 270,lb
